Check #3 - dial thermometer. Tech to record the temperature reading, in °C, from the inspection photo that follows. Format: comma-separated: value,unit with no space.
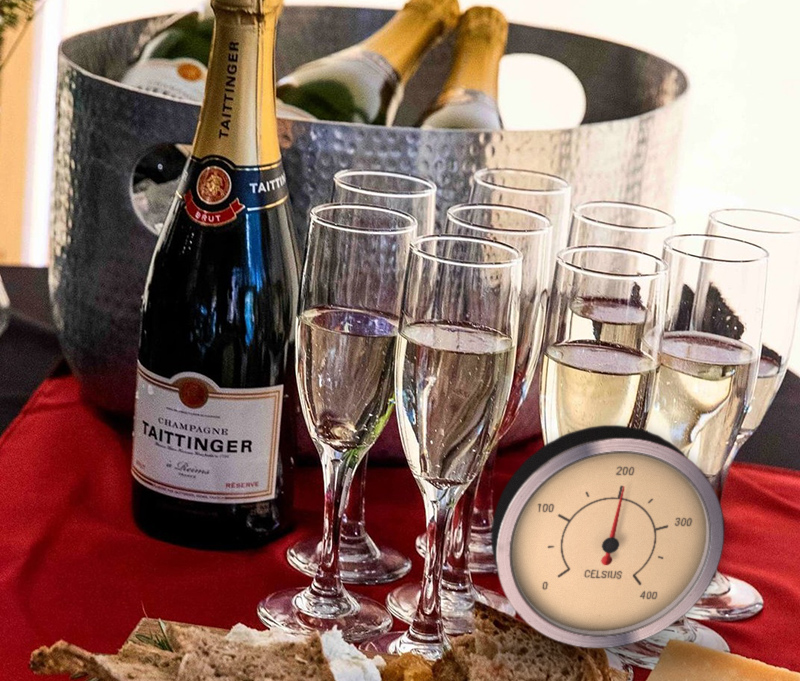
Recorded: 200,°C
